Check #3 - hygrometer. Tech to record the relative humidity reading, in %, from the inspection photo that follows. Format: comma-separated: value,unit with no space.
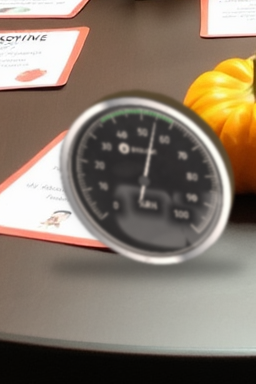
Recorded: 55,%
